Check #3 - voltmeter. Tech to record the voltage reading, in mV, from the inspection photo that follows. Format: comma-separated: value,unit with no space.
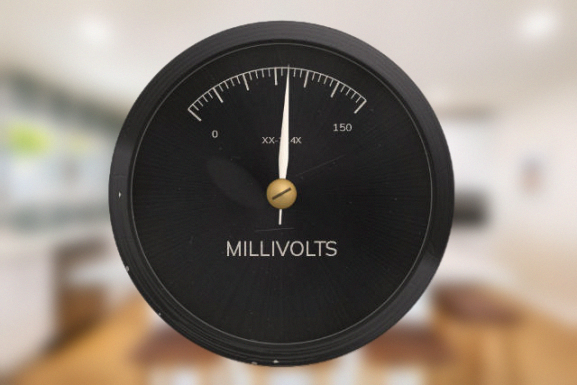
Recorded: 85,mV
